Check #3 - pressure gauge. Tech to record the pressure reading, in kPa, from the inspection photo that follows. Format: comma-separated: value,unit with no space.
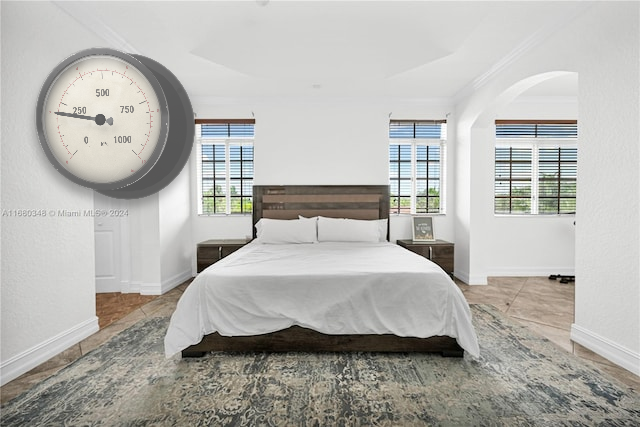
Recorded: 200,kPa
